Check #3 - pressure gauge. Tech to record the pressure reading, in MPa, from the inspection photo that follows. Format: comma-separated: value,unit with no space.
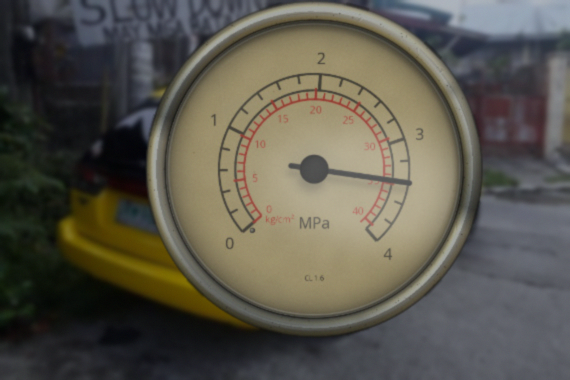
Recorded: 3.4,MPa
